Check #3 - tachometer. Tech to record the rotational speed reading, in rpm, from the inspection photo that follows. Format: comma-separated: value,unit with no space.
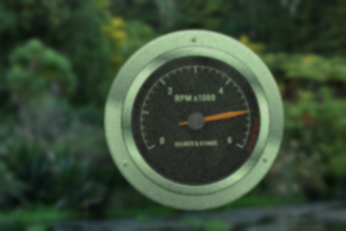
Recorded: 5000,rpm
